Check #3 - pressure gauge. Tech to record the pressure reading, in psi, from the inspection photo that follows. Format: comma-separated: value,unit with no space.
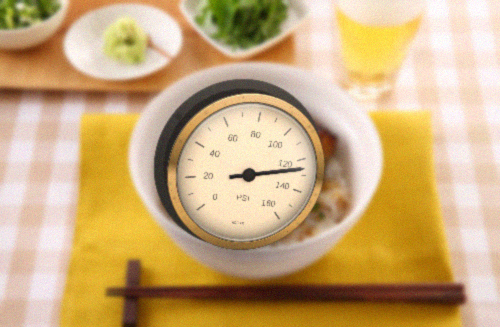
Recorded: 125,psi
